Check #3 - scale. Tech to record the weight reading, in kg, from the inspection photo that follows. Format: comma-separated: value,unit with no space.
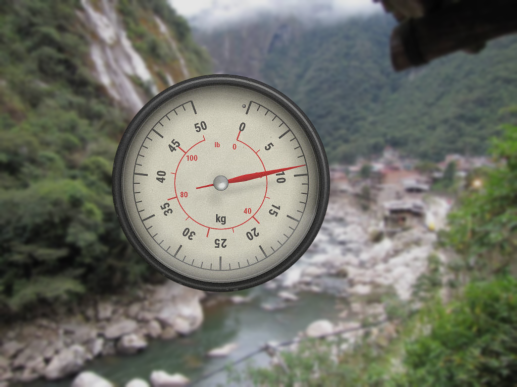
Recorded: 9,kg
